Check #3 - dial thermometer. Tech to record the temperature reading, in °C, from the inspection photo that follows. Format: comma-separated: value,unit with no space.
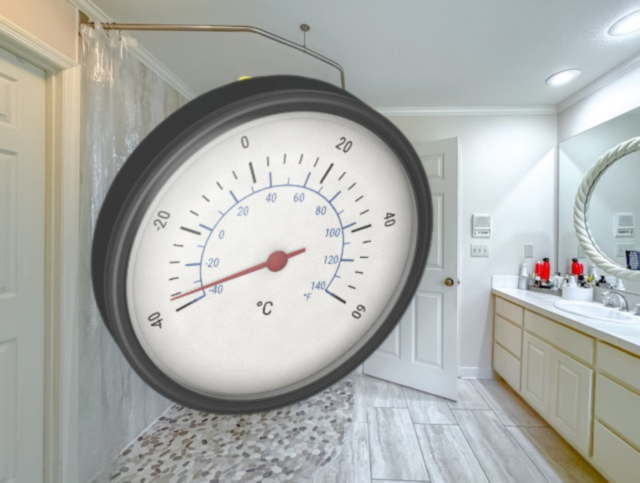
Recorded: -36,°C
